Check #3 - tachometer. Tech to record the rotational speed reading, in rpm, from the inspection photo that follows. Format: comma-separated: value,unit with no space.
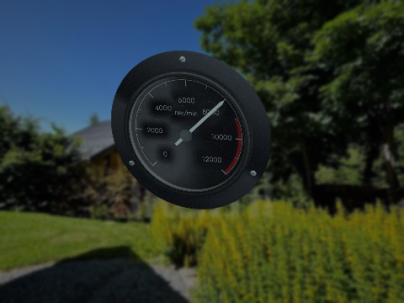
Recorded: 8000,rpm
